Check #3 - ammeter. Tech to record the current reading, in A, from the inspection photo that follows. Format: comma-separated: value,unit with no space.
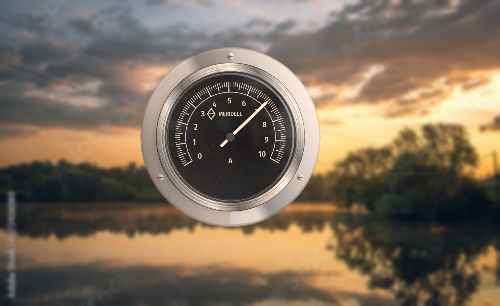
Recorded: 7,A
